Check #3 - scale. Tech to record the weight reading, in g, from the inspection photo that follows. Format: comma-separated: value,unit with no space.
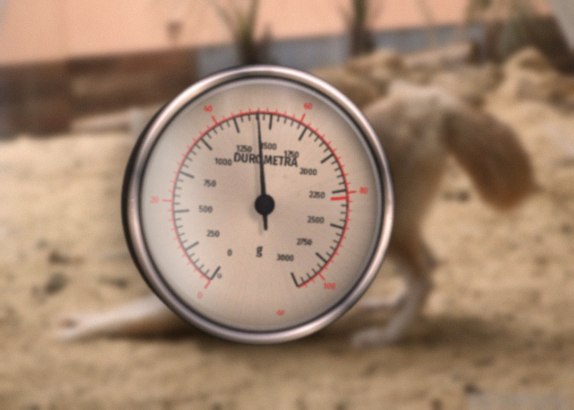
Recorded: 1400,g
